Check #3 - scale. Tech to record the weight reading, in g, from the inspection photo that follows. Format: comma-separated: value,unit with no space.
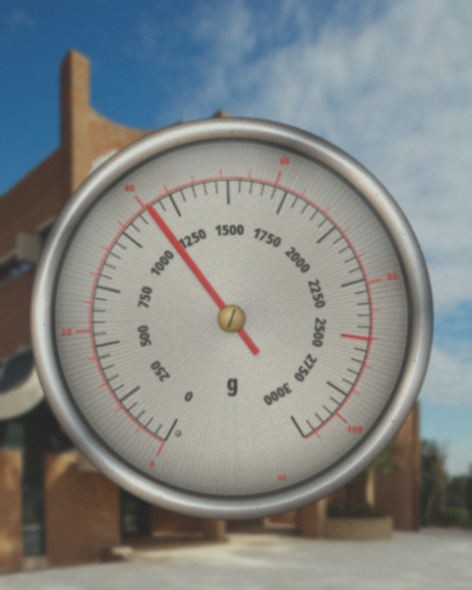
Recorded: 1150,g
